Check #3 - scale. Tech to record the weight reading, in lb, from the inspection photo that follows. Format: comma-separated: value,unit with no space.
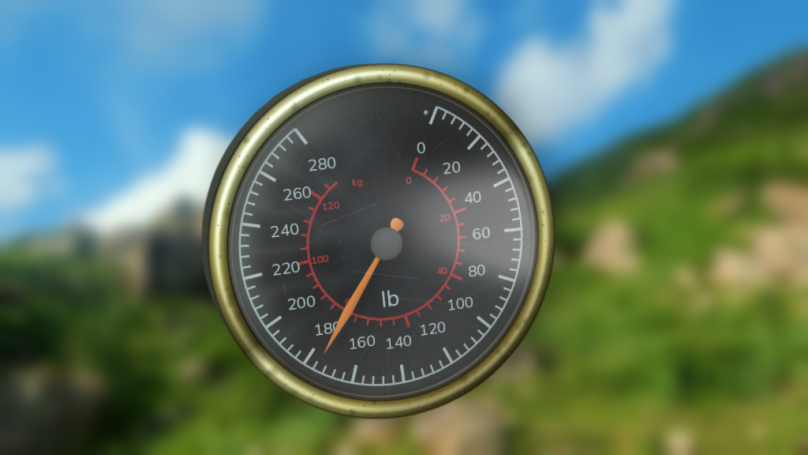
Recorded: 176,lb
